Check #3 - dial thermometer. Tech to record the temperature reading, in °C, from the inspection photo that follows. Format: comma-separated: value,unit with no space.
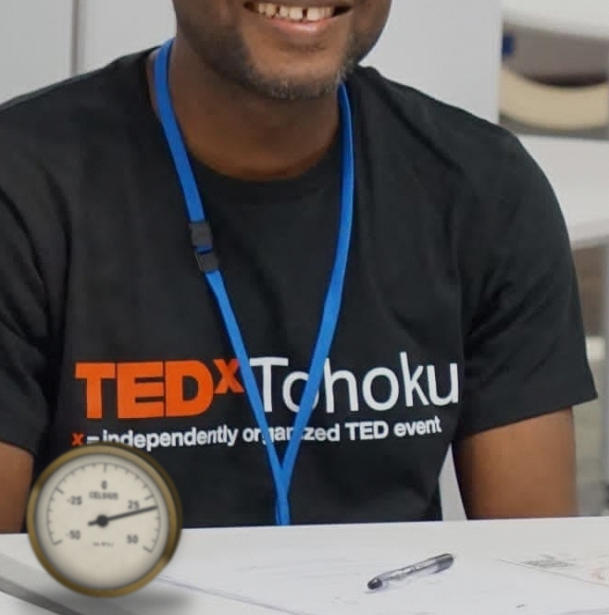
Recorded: 30,°C
